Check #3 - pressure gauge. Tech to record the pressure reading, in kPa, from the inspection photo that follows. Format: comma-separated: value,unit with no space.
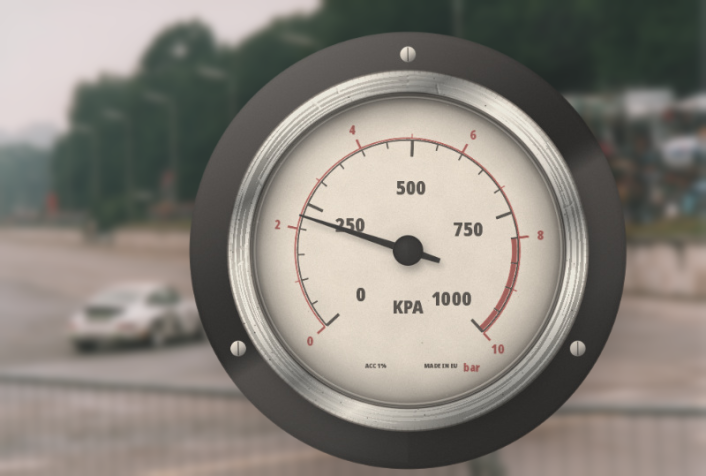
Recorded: 225,kPa
